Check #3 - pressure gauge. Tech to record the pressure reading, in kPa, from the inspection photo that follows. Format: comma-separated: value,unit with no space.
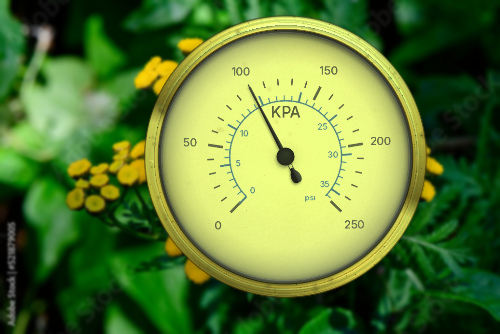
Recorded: 100,kPa
